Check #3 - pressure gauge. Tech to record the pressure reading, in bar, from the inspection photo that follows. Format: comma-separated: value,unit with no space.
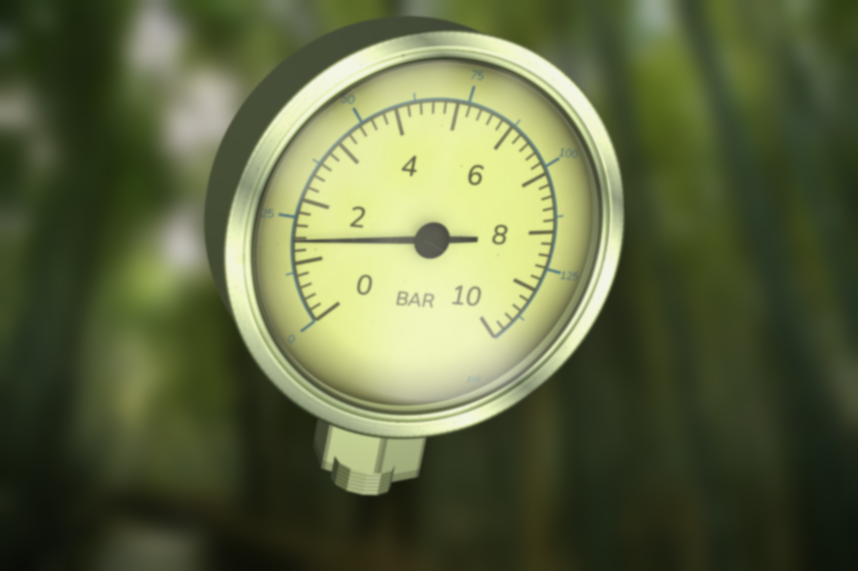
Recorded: 1.4,bar
